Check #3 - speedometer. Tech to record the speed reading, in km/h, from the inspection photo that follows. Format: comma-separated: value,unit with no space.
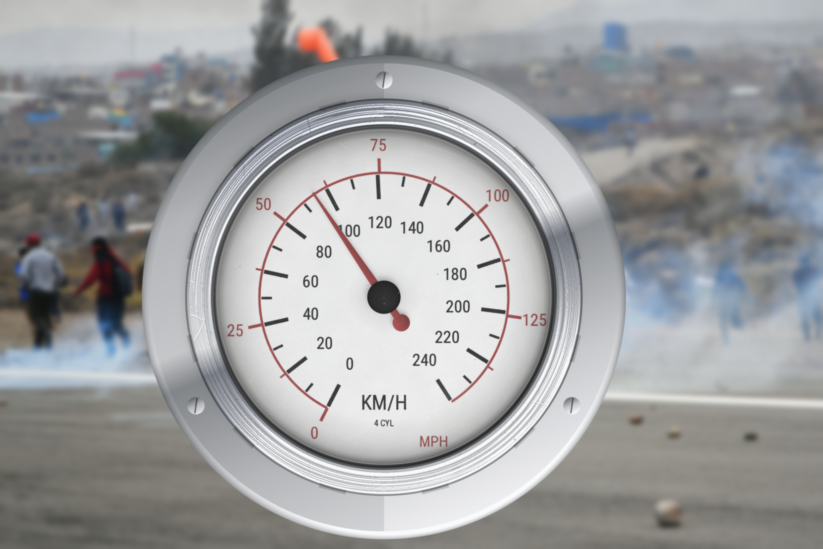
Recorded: 95,km/h
